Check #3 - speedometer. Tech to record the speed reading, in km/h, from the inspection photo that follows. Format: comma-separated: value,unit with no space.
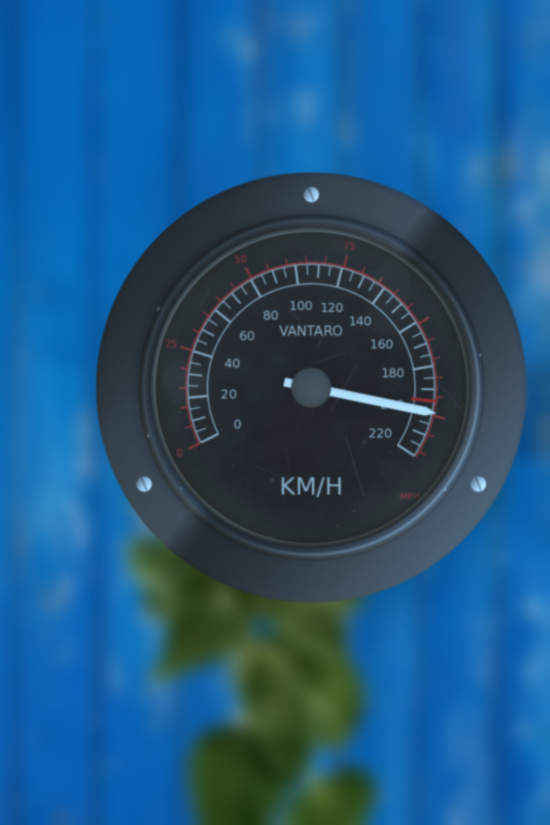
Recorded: 200,km/h
